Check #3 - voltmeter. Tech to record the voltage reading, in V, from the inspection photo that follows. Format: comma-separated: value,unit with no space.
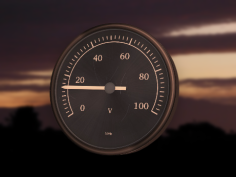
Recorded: 14,V
